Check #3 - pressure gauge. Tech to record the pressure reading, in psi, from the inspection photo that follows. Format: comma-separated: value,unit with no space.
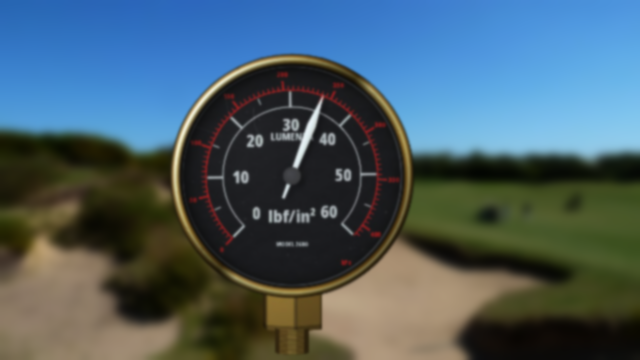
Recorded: 35,psi
